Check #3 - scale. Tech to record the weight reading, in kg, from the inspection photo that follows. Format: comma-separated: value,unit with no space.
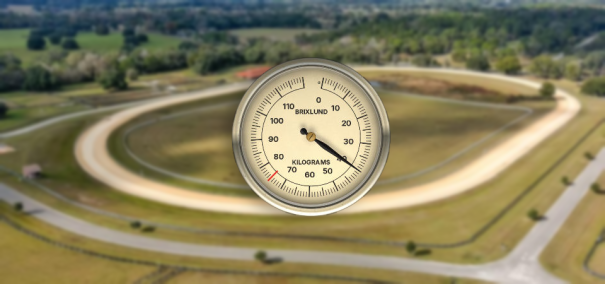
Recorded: 40,kg
